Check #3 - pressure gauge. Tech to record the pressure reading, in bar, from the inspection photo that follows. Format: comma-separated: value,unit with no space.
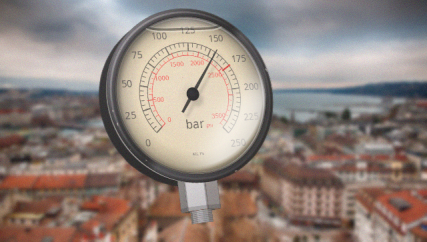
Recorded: 155,bar
